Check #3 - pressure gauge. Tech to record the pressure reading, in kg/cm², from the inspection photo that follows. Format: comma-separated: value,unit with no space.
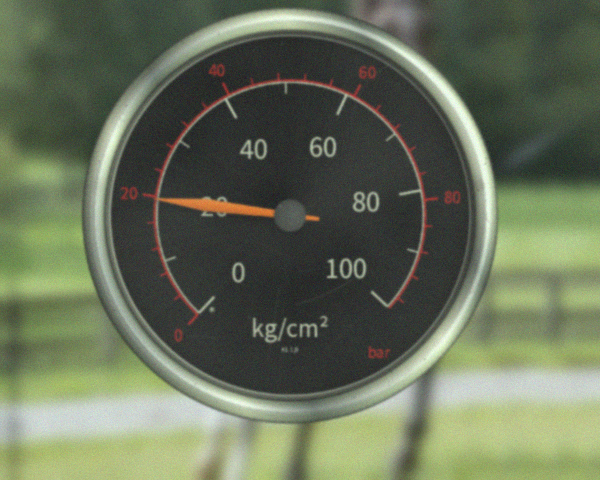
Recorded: 20,kg/cm²
